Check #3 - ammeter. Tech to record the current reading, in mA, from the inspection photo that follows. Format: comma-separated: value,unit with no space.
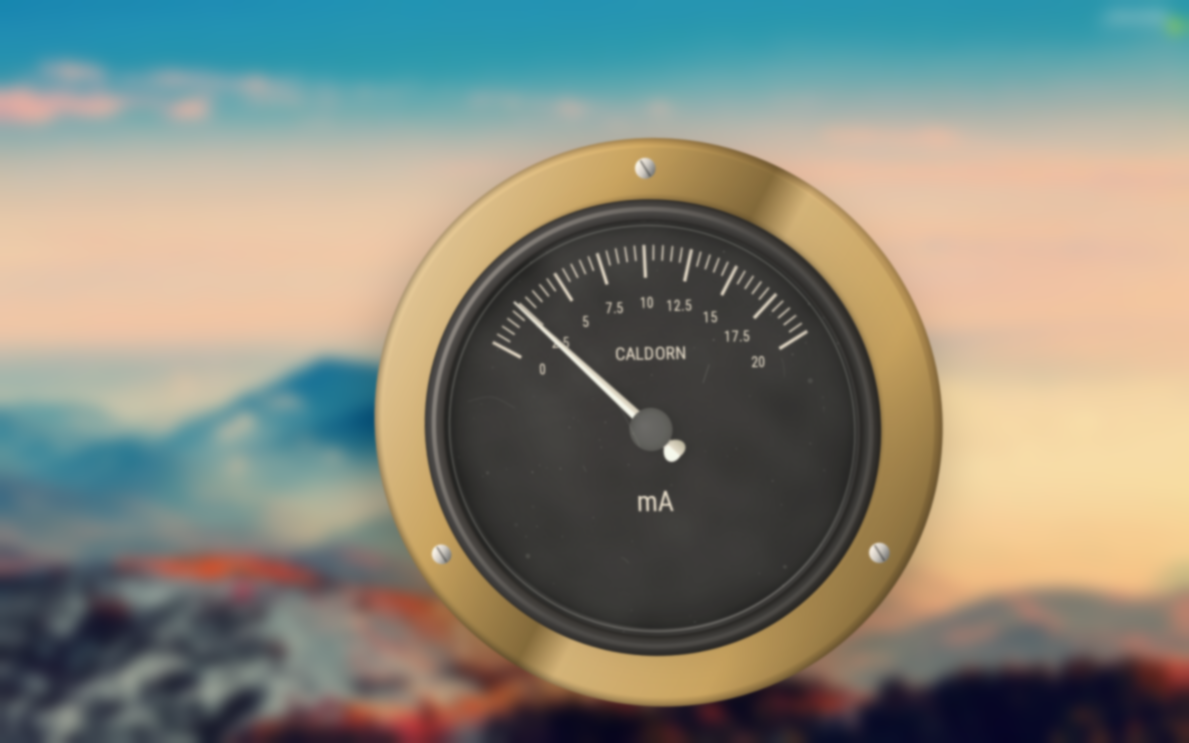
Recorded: 2.5,mA
